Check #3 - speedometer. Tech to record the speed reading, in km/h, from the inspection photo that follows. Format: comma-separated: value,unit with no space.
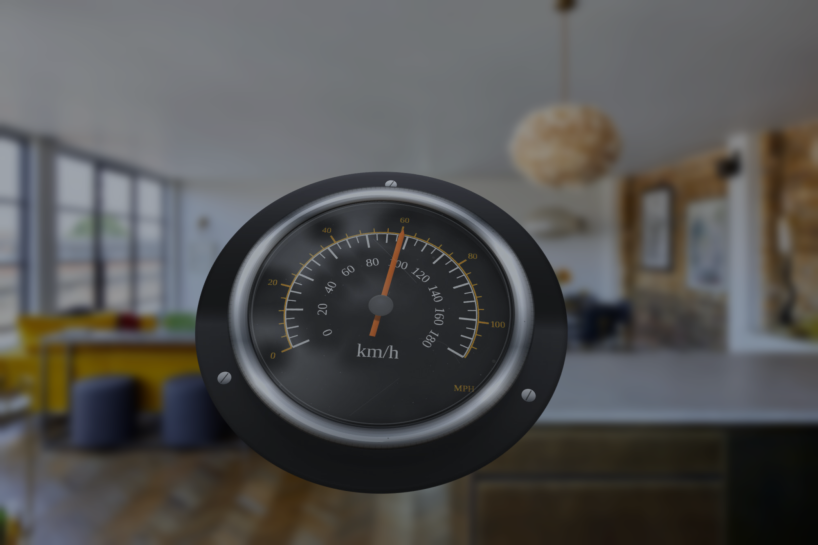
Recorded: 97.5,km/h
